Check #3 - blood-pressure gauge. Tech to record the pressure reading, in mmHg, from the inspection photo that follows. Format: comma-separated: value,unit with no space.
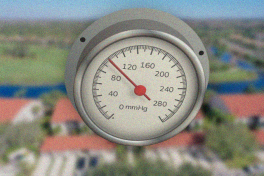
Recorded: 100,mmHg
